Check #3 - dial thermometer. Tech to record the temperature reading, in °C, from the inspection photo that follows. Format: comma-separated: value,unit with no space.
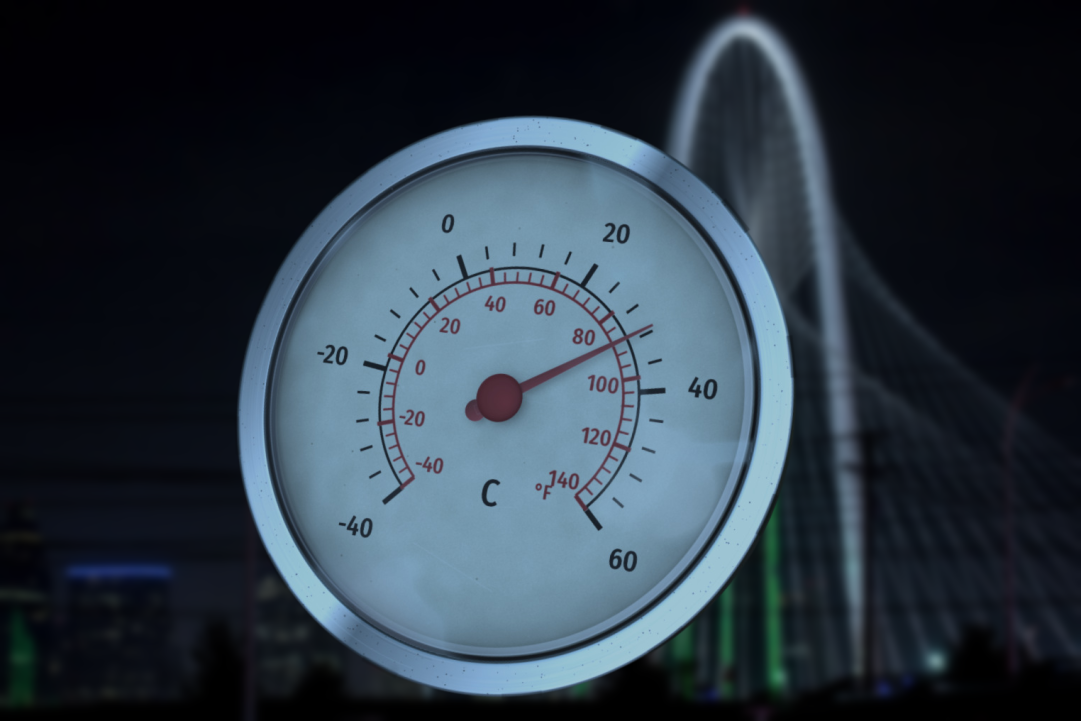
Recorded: 32,°C
